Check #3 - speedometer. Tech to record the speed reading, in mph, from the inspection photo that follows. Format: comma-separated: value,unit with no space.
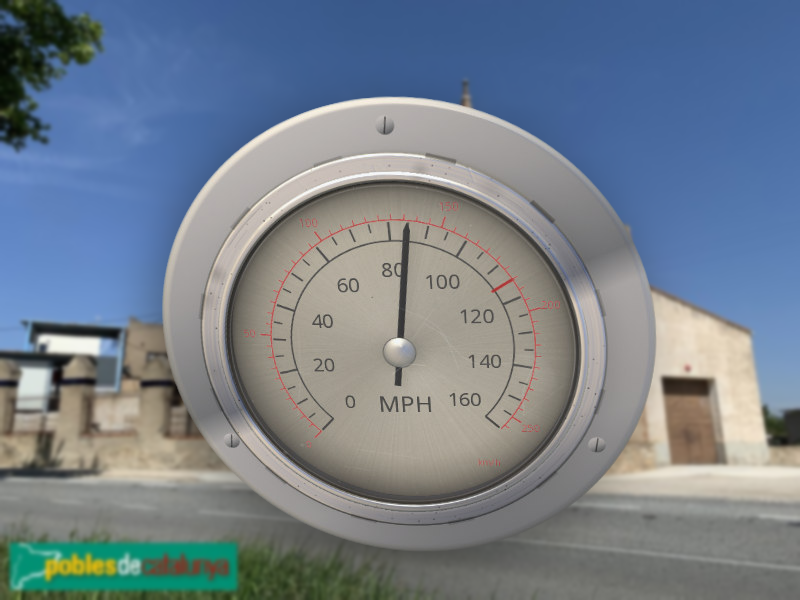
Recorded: 85,mph
